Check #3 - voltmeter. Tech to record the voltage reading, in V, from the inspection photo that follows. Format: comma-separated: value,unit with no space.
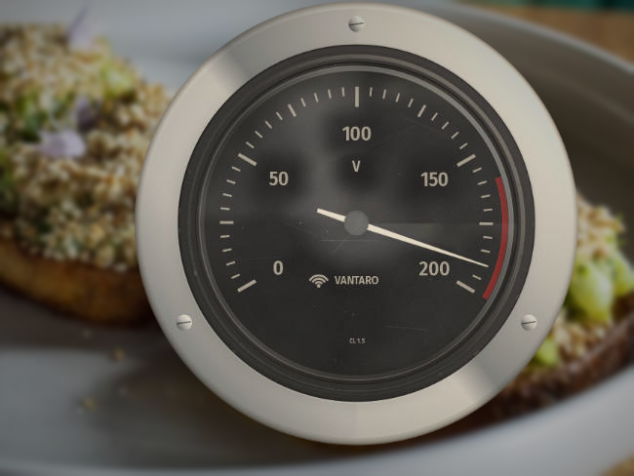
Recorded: 190,V
